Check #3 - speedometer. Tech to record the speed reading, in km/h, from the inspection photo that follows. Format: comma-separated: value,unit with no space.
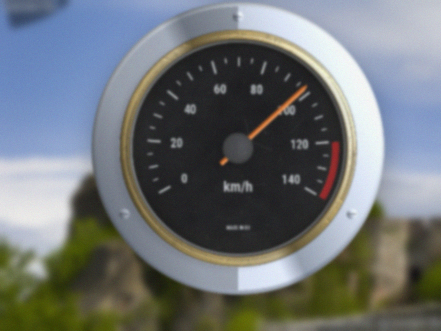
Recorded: 97.5,km/h
